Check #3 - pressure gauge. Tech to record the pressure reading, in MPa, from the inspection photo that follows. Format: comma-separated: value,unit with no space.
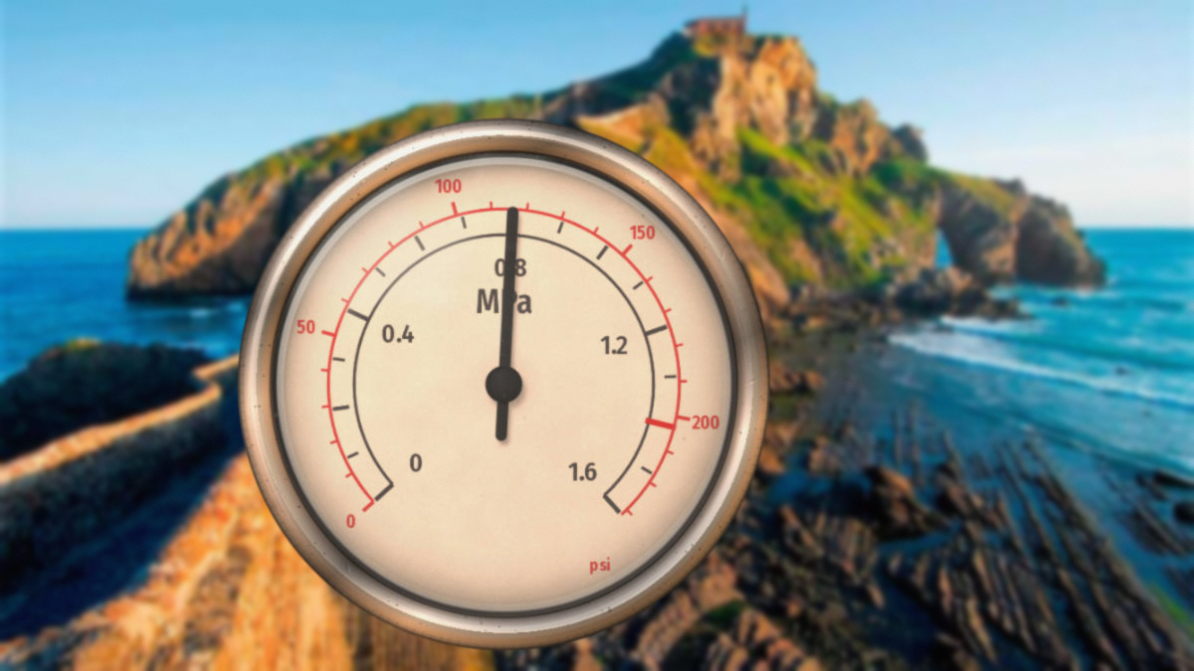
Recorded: 0.8,MPa
